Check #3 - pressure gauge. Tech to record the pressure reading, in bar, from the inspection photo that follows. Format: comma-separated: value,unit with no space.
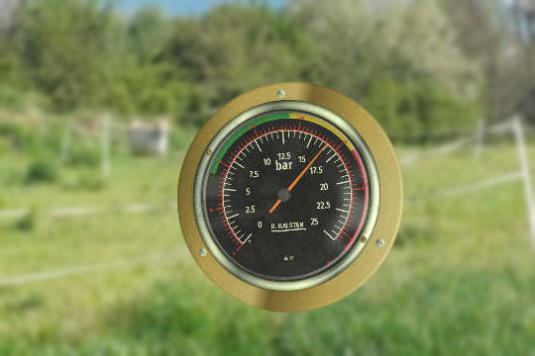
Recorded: 16.5,bar
